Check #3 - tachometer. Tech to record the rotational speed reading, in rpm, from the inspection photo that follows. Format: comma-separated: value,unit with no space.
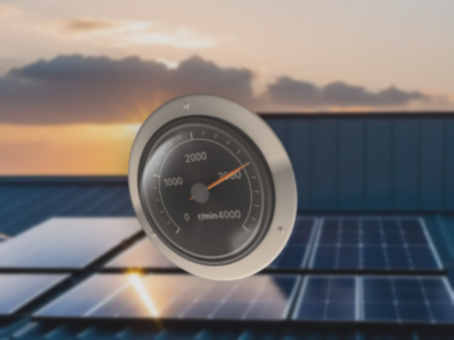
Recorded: 3000,rpm
